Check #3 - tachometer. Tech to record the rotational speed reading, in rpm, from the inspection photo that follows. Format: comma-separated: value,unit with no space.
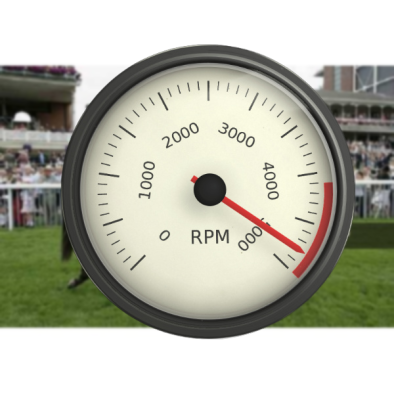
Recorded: 4800,rpm
